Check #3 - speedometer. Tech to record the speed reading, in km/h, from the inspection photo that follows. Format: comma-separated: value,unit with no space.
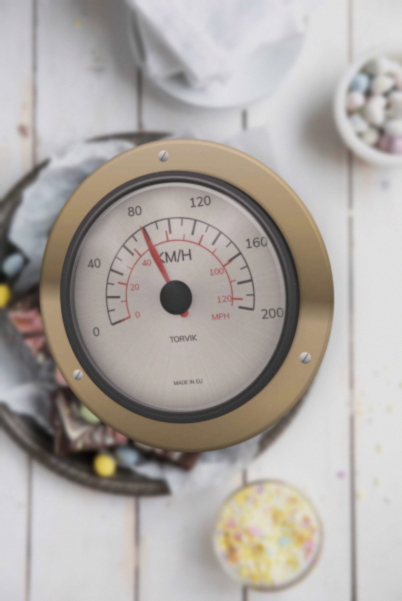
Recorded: 80,km/h
